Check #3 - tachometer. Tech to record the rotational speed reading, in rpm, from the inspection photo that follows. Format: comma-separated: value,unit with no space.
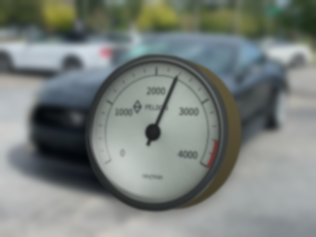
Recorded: 2400,rpm
